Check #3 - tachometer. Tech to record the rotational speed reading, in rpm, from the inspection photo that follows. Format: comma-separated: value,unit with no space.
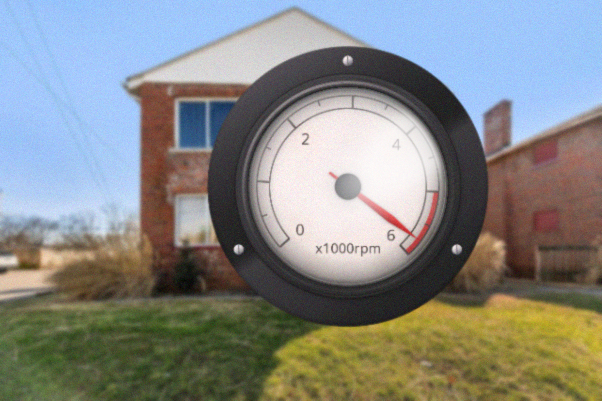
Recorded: 5750,rpm
